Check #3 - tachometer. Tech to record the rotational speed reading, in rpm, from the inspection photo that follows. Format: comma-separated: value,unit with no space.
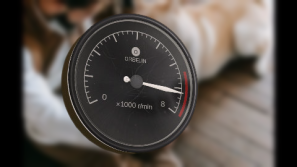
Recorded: 7200,rpm
